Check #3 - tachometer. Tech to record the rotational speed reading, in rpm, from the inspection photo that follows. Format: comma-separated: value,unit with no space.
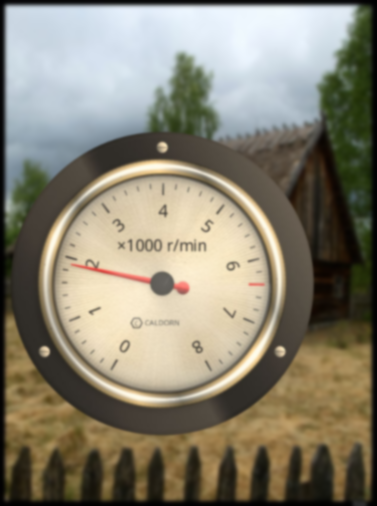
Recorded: 1900,rpm
